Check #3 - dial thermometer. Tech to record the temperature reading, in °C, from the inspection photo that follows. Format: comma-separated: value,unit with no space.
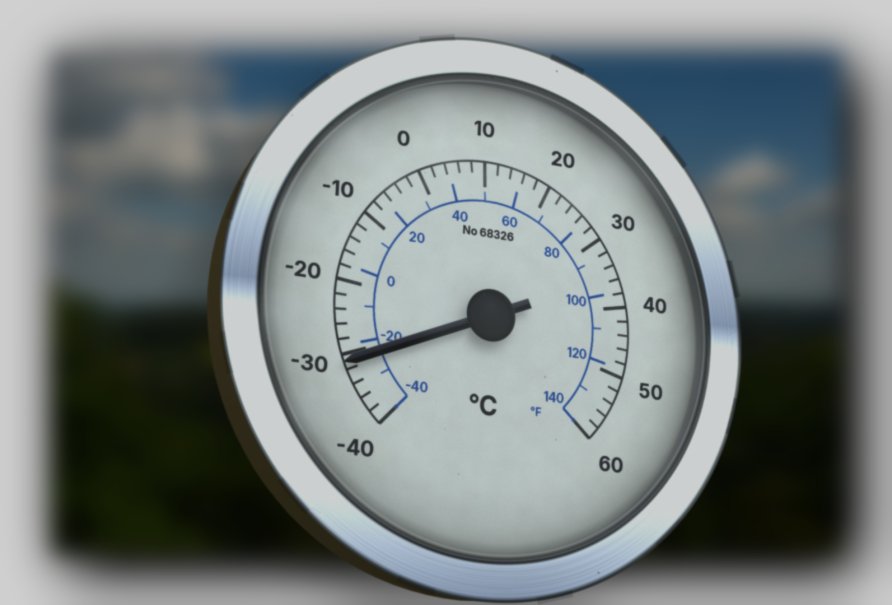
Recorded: -31,°C
